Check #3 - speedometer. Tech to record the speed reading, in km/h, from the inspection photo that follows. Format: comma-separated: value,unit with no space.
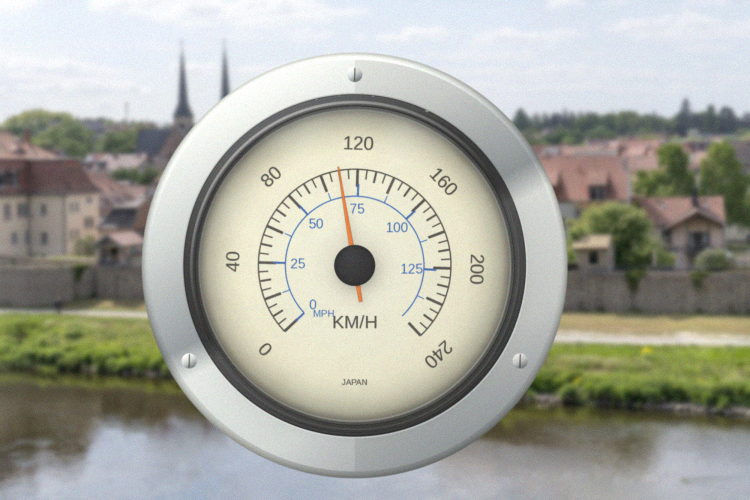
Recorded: 110,km/h
